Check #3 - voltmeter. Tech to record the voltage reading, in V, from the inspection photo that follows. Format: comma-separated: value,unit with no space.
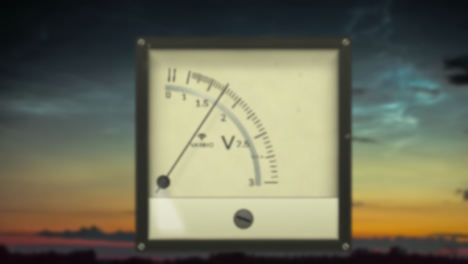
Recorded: 1.75,V
